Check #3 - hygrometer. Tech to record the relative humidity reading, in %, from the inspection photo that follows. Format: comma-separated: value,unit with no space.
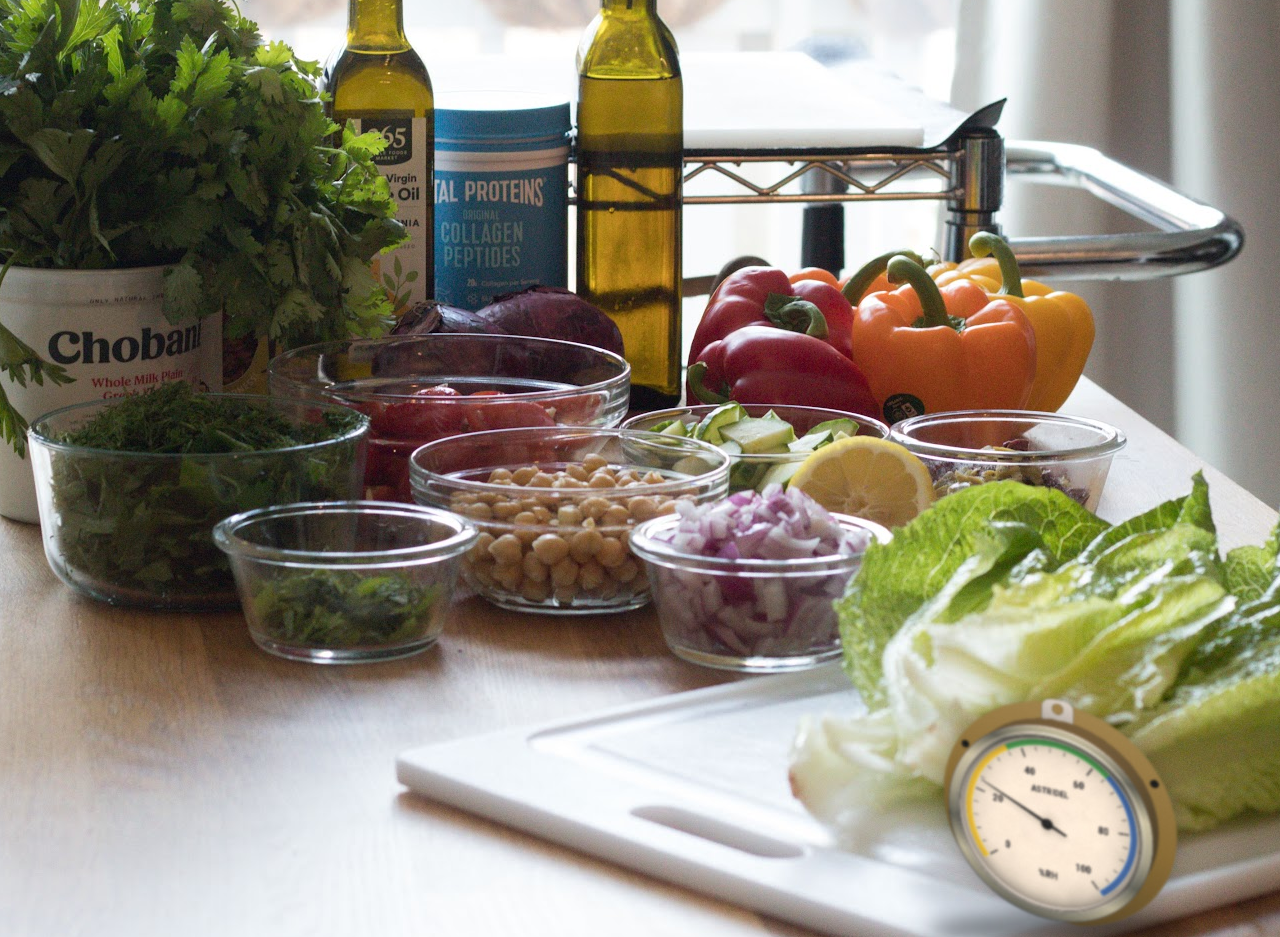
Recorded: 24,%
